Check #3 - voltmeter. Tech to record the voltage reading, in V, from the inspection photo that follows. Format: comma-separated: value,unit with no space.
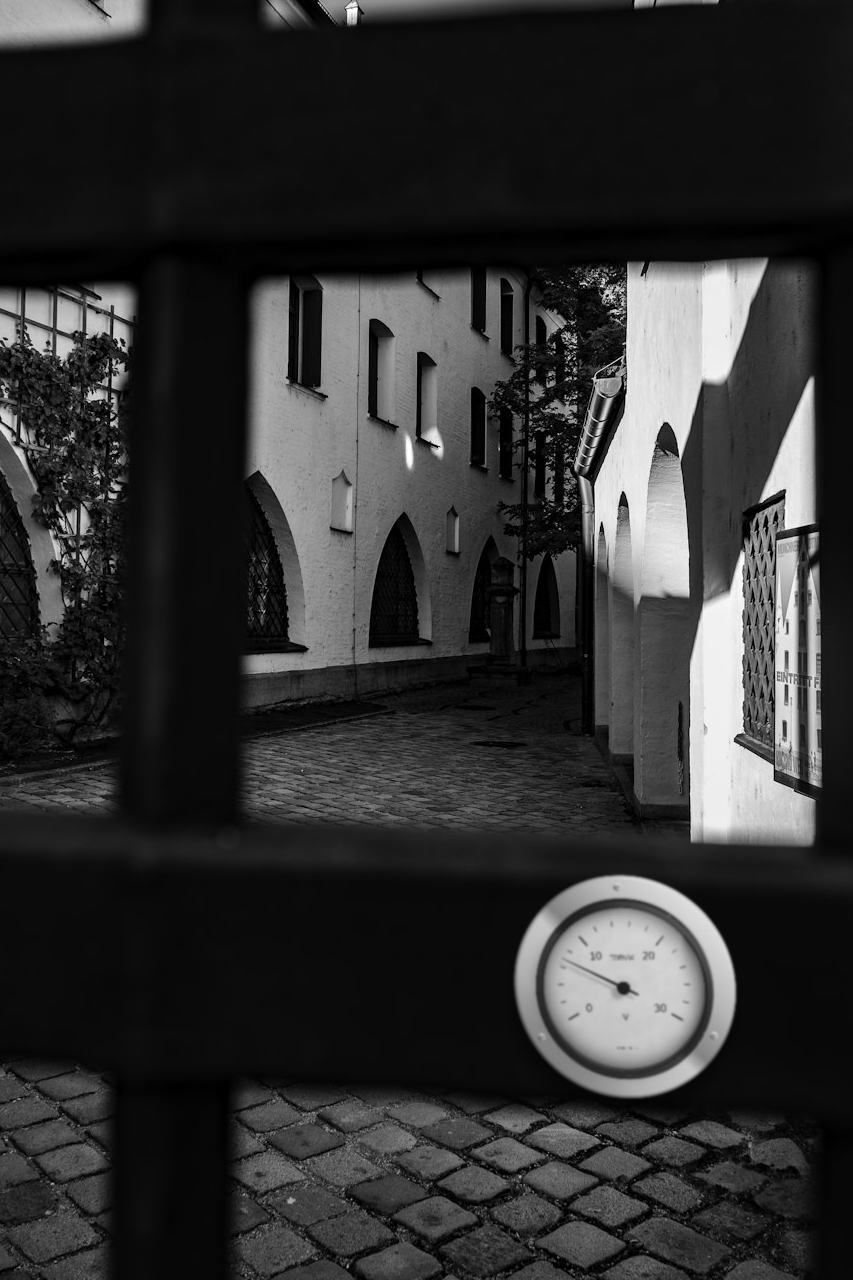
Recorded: 7,V
